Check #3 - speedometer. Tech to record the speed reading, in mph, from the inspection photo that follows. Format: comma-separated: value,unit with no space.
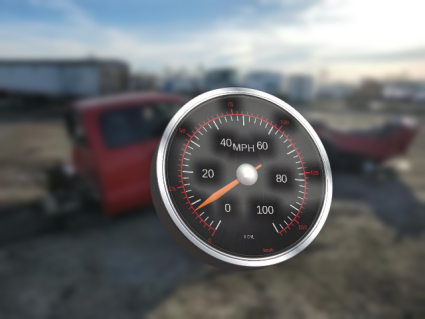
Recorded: 8,mph
